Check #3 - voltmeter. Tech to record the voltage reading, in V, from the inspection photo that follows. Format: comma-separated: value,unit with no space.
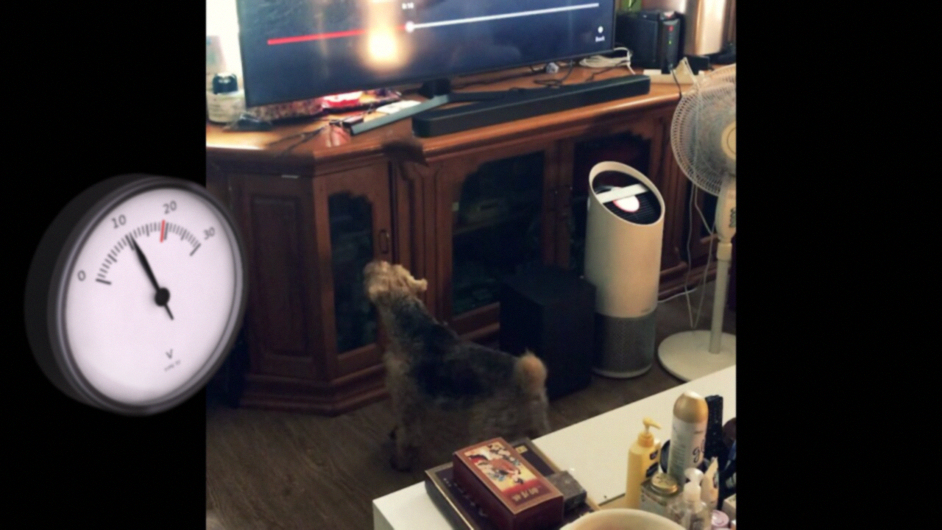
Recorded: 10,V
